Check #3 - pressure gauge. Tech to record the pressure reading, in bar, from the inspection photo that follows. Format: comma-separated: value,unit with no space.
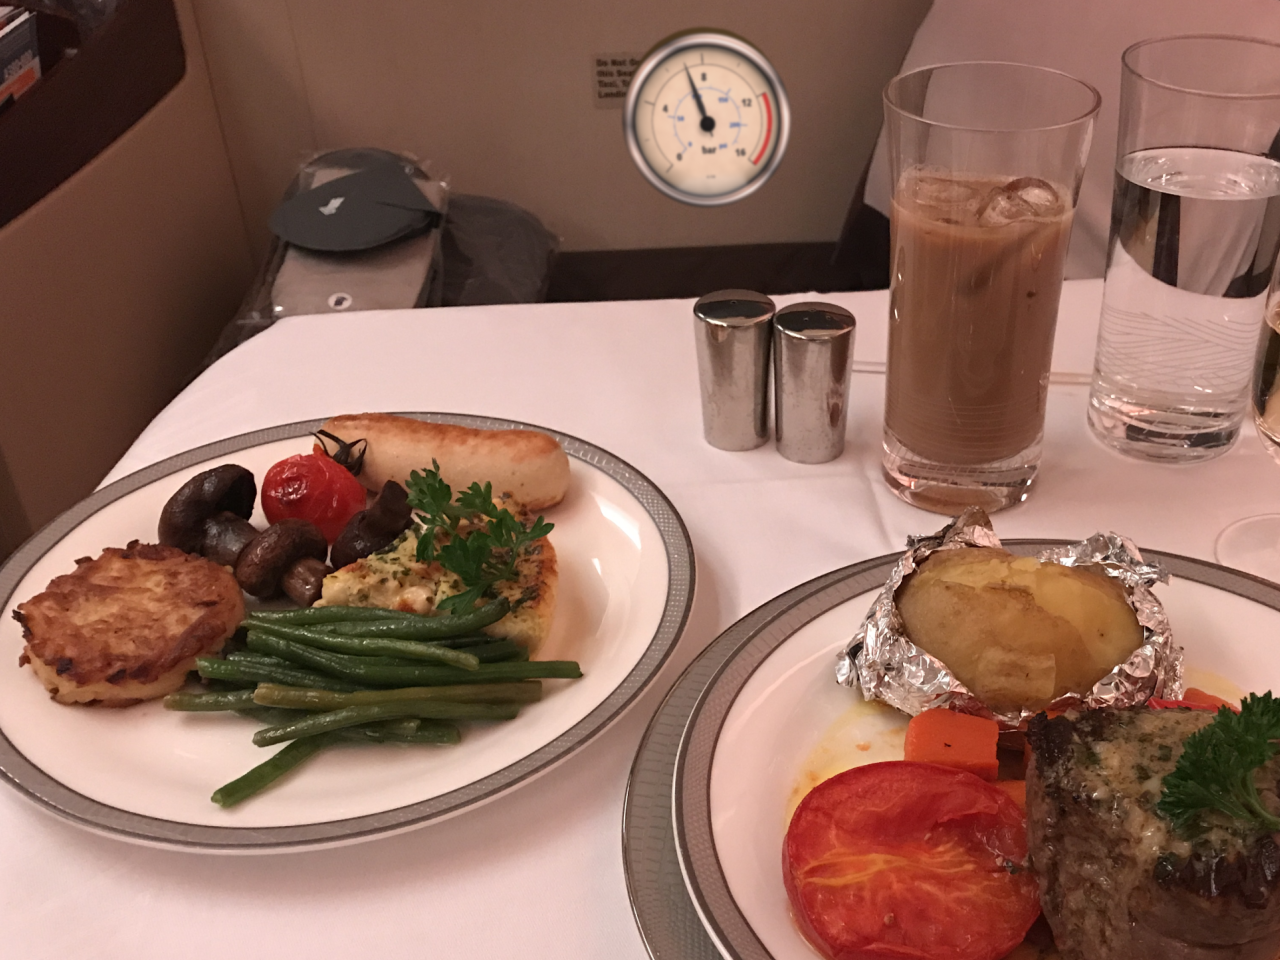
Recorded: 7,bar
